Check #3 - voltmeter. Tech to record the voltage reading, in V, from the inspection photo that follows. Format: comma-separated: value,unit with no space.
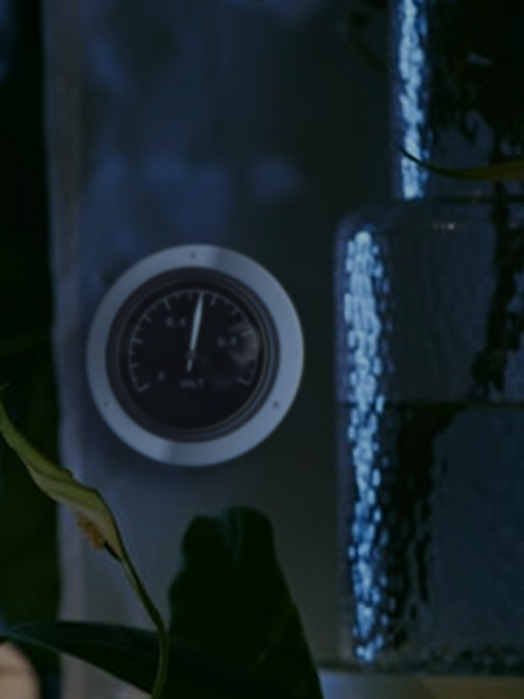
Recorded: 0.55,V
